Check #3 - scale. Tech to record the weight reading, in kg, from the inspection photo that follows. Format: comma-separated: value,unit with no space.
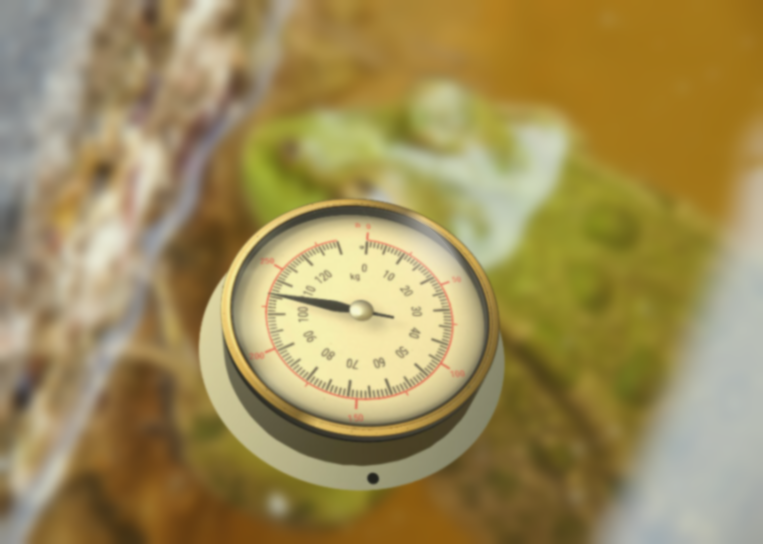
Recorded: 105,kg
